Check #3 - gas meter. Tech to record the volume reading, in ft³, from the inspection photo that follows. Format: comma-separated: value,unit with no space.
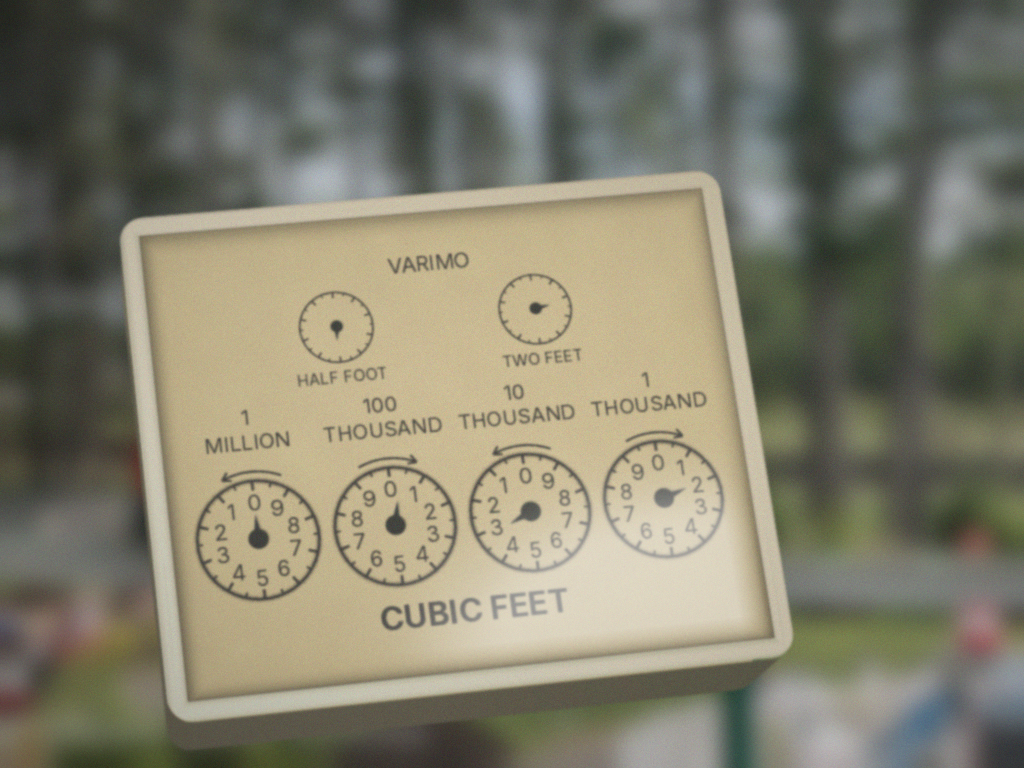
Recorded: 3200,ft³
